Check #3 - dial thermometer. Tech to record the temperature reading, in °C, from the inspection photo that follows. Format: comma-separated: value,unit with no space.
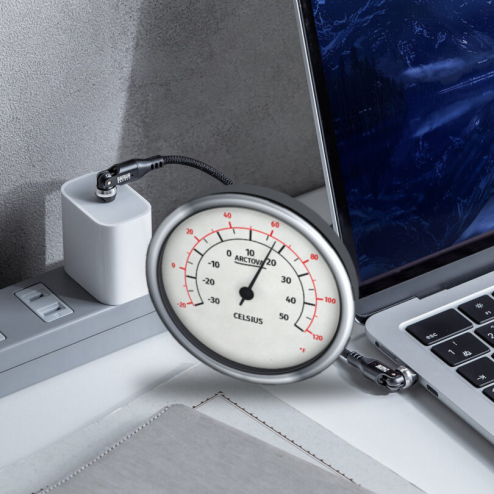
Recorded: 17.5,°C
